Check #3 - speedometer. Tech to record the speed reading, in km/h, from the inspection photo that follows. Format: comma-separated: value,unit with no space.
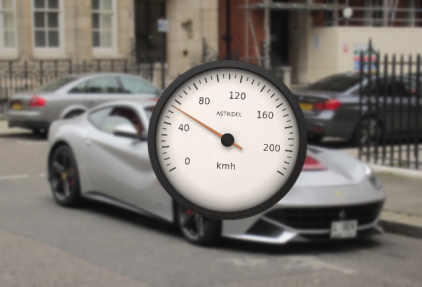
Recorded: 55,km/h
